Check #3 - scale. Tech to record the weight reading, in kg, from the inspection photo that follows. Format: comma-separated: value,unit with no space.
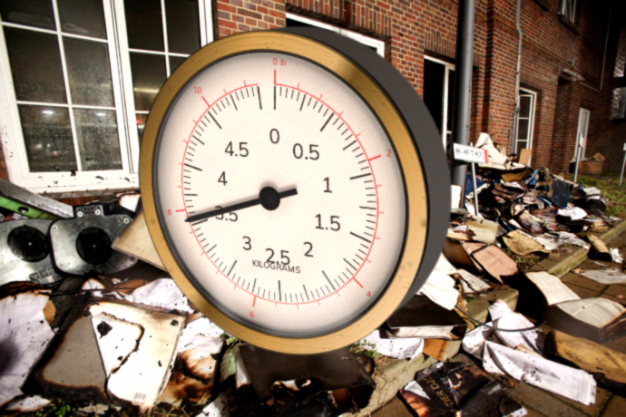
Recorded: 3.55,kg
